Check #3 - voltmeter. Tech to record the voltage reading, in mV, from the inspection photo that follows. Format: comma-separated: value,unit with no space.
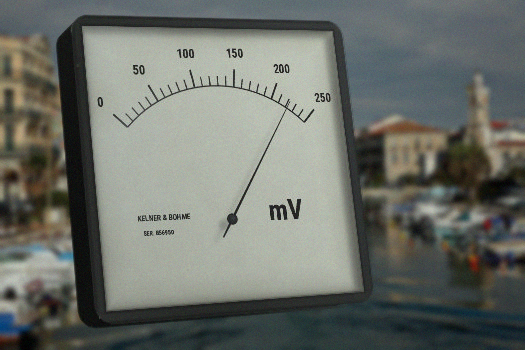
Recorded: 220,mV
